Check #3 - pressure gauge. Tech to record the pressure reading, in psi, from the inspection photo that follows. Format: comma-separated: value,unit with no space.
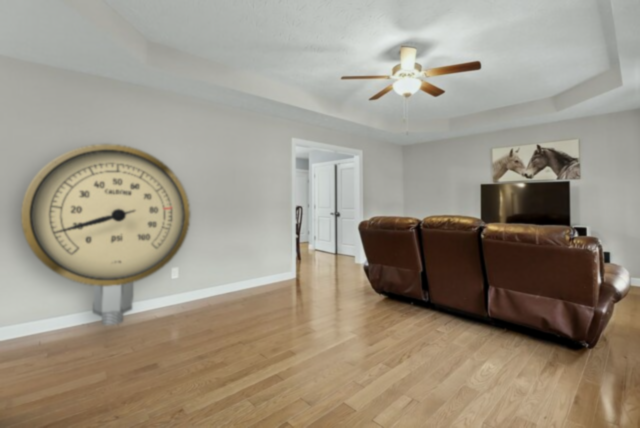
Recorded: 10,psi
